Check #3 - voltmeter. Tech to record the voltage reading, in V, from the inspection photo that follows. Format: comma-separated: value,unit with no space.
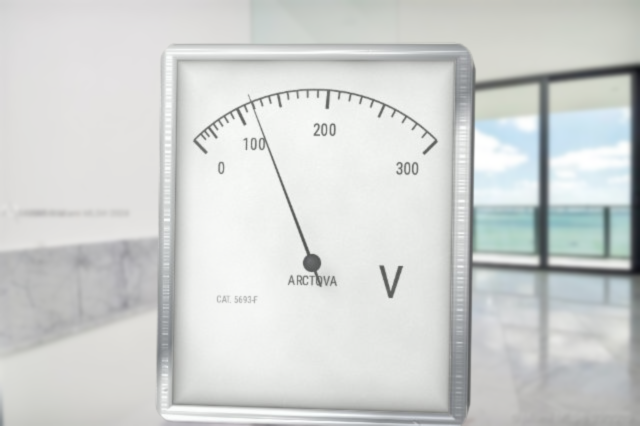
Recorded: 120,V
